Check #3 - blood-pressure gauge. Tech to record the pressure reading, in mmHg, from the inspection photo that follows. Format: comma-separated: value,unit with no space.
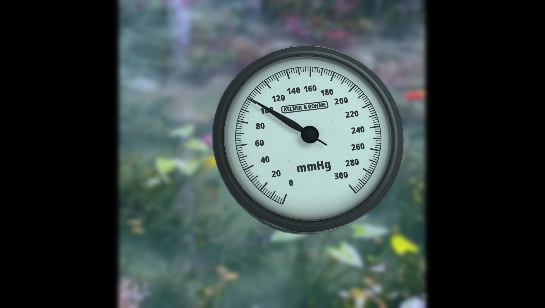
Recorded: 100,mmHg
